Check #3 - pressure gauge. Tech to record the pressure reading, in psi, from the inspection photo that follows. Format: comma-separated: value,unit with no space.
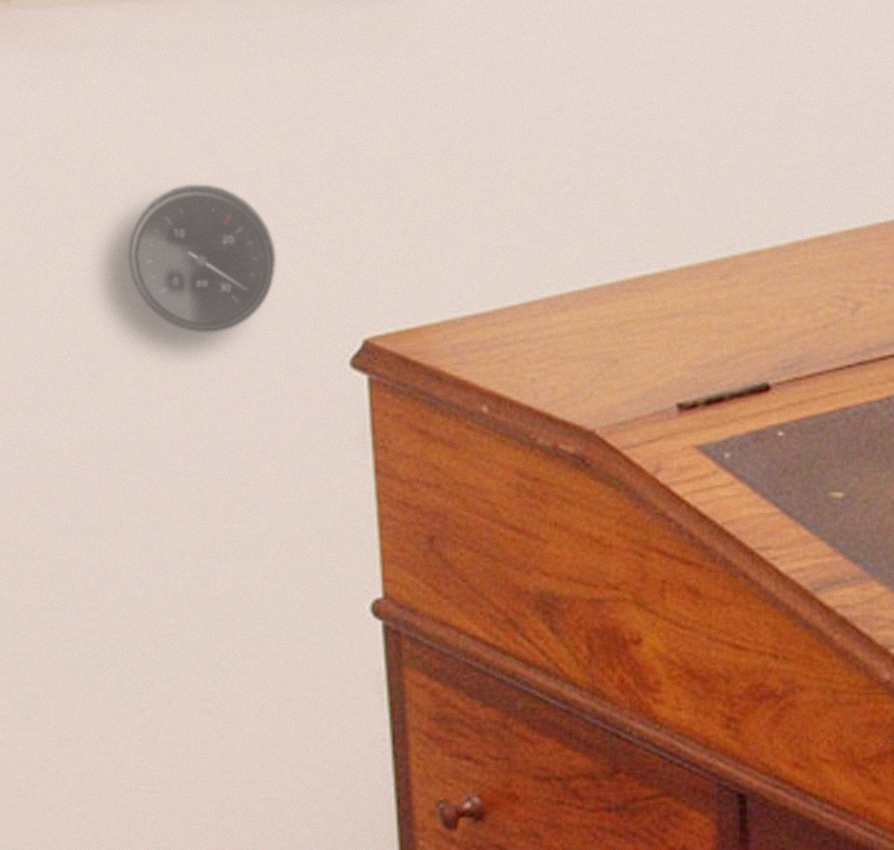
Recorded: 28,psi
